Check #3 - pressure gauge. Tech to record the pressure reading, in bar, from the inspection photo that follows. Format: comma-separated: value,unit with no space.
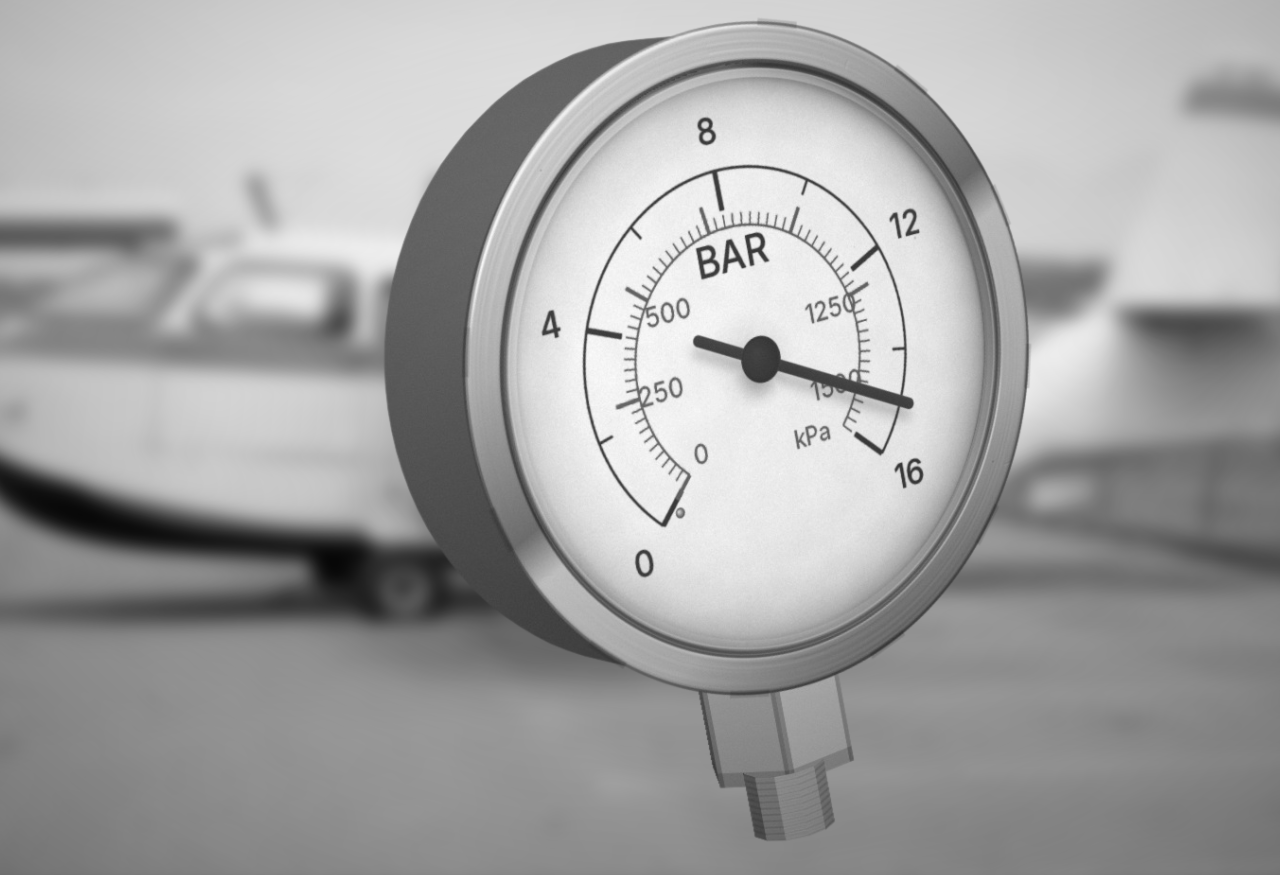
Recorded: 15,bar
